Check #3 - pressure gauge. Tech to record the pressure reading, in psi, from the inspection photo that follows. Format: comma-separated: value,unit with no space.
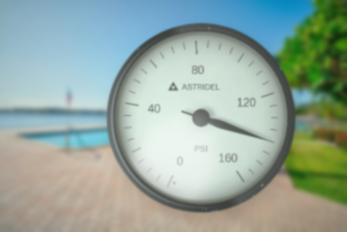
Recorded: 140,psi
